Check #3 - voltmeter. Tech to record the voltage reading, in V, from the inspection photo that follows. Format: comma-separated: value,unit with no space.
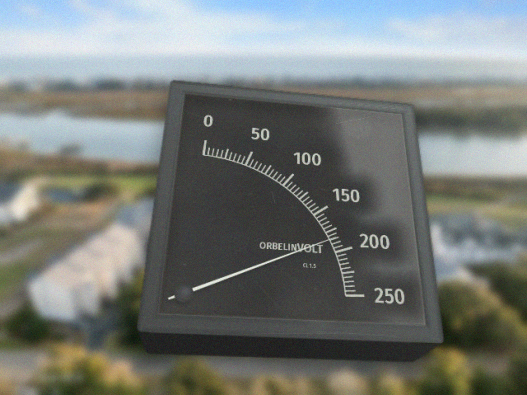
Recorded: 185,V
